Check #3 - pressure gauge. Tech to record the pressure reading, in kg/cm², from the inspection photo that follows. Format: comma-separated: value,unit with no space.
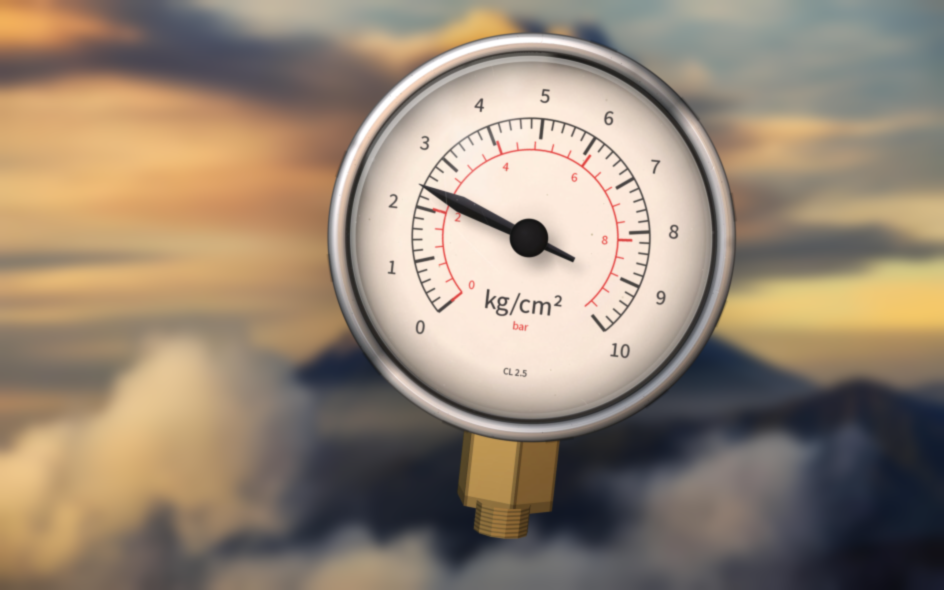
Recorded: 2.4,kg/cm²
